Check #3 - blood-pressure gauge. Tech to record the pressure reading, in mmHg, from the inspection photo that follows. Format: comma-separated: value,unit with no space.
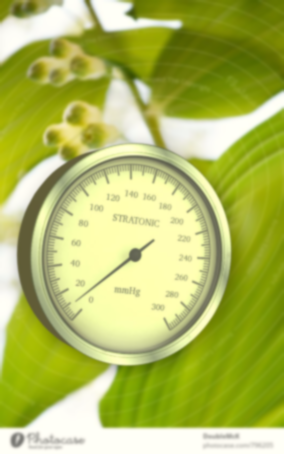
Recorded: 10,mmHg
